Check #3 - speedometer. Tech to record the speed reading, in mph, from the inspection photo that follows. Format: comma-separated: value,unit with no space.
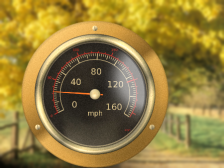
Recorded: 20,mph
